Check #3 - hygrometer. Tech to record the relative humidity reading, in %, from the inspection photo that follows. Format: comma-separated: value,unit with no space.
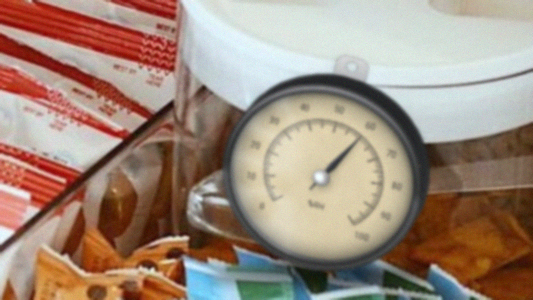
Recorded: 60,%
